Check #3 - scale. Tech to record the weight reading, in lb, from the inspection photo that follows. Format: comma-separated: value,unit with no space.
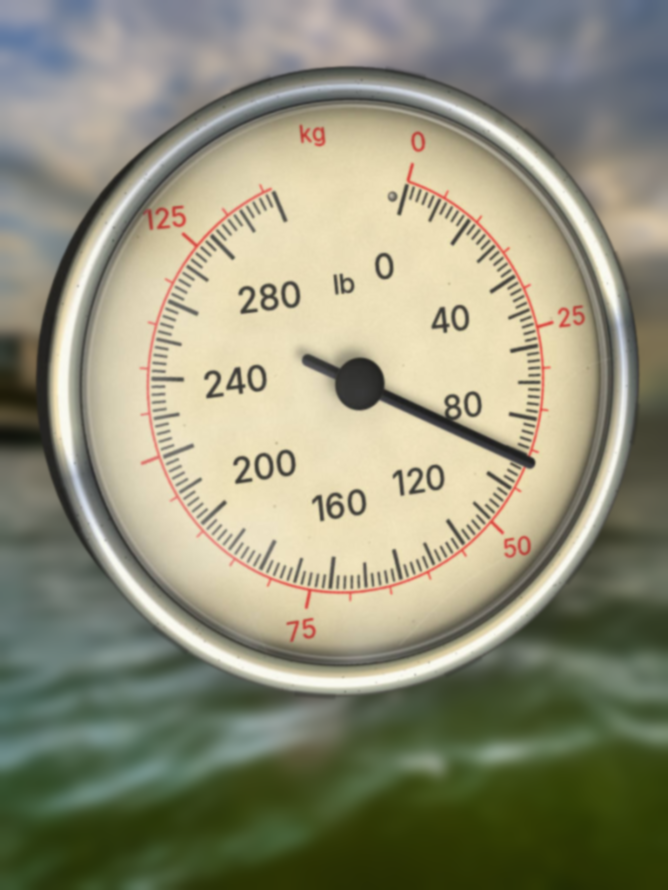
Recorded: 92,lb
